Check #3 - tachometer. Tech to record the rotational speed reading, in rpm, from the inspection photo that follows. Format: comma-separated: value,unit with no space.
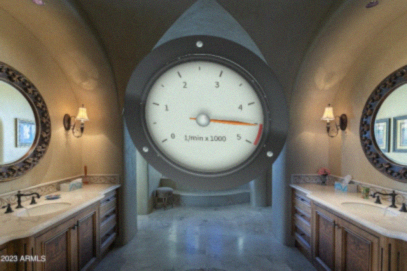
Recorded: 4500,rpm
